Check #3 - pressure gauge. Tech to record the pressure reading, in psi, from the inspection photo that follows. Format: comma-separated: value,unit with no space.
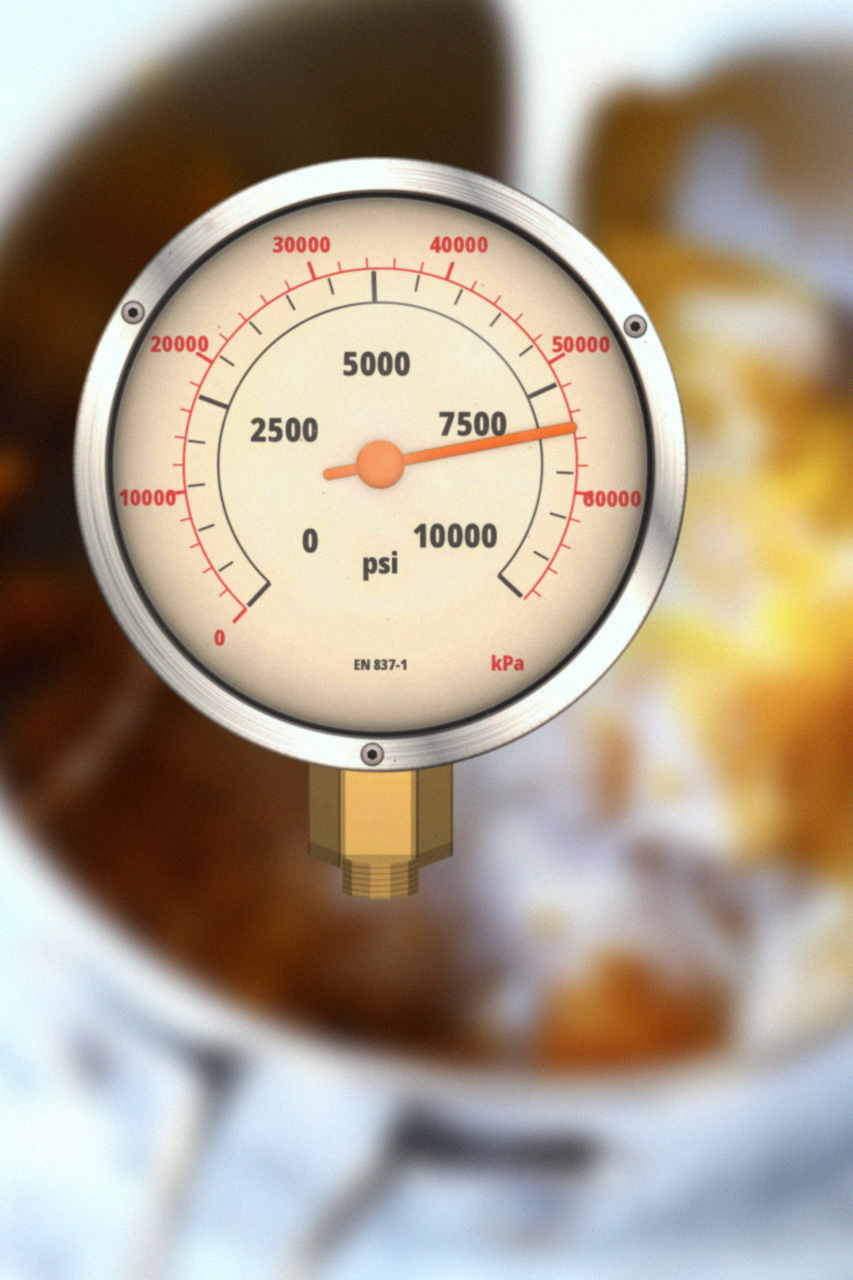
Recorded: 8000,psi
